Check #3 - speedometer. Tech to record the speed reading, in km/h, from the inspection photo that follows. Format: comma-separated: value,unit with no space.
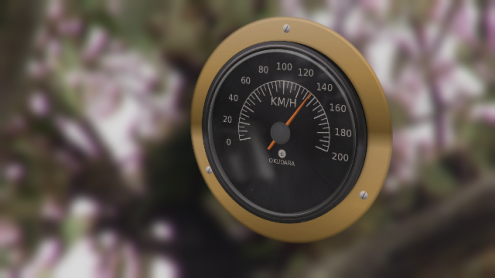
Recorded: 135,km/h
